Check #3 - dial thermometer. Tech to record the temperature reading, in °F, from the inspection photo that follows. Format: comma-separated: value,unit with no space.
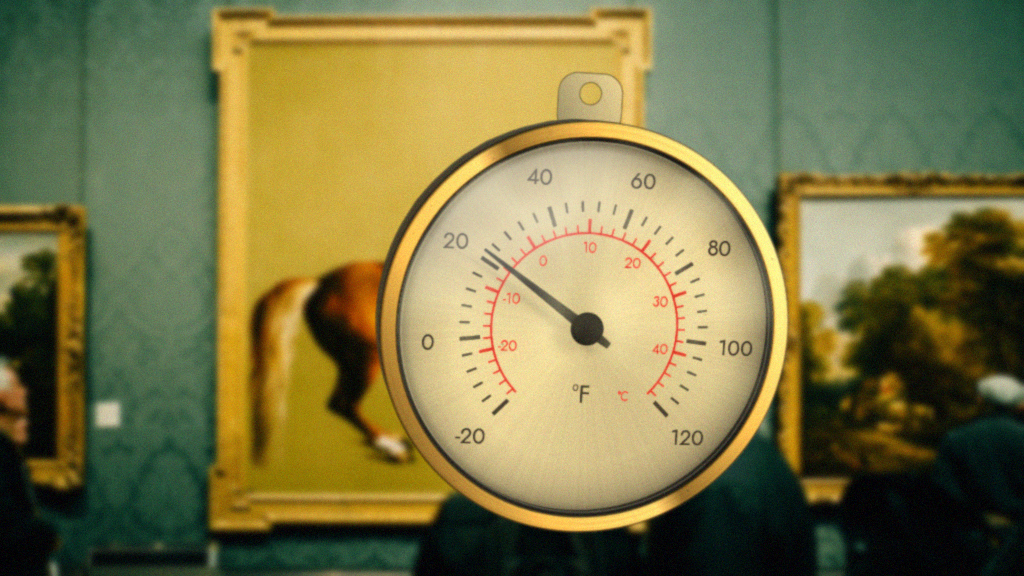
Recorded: 22,°F
